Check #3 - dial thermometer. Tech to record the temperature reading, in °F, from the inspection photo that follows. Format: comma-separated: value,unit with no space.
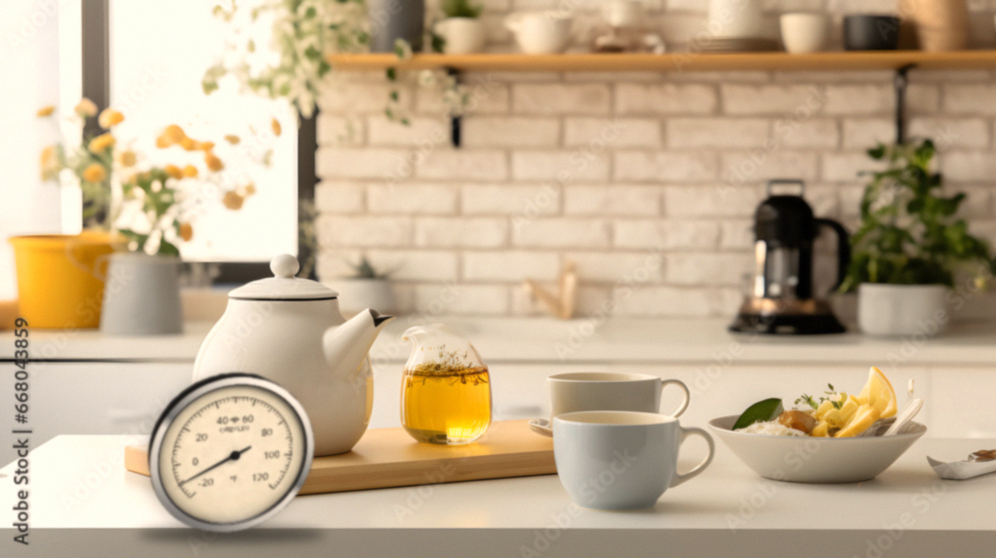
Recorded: -10,°F
